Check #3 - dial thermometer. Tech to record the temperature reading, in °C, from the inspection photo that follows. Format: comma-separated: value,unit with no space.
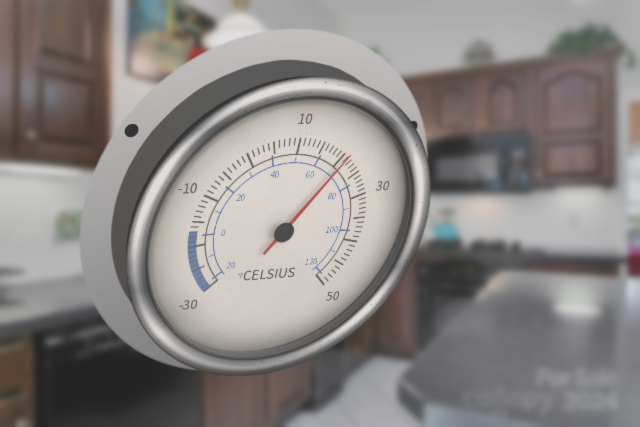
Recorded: 20,°C
